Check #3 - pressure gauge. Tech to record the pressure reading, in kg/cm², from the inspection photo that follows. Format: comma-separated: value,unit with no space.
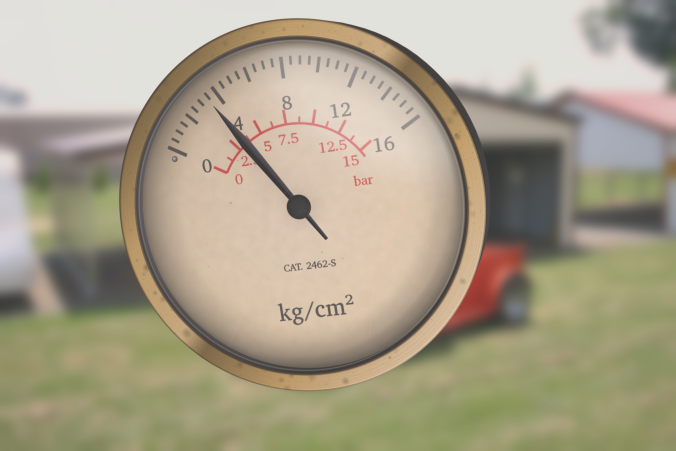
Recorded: 3.5,kg/cm²
